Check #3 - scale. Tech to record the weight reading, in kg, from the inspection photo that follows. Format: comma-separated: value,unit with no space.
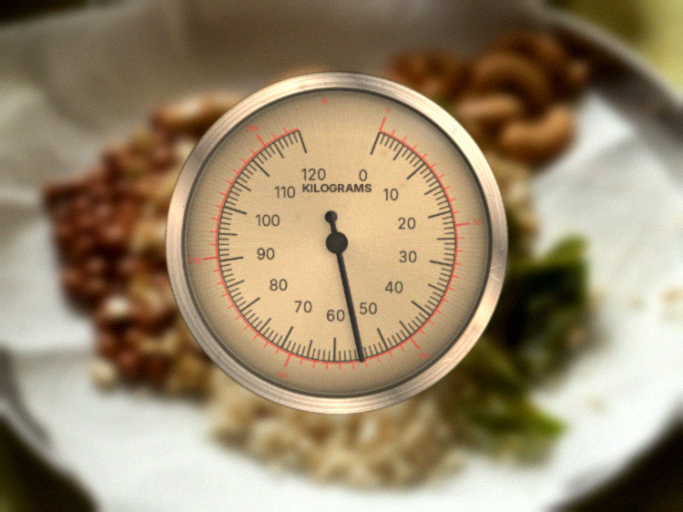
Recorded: 55,kg
